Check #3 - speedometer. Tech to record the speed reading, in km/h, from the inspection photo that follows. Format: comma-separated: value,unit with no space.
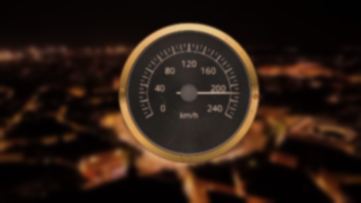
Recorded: 210,km/h
